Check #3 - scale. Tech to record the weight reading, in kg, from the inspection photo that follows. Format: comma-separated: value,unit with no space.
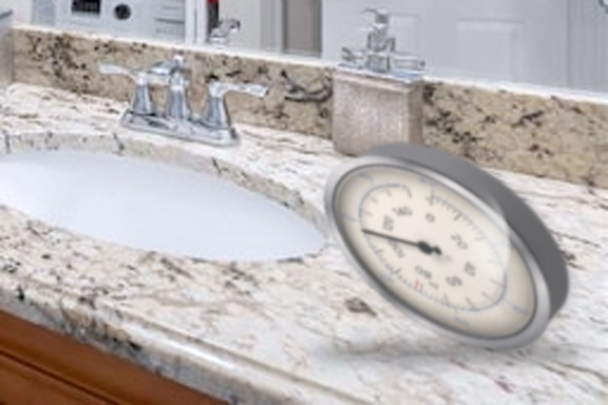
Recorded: 110,kg
